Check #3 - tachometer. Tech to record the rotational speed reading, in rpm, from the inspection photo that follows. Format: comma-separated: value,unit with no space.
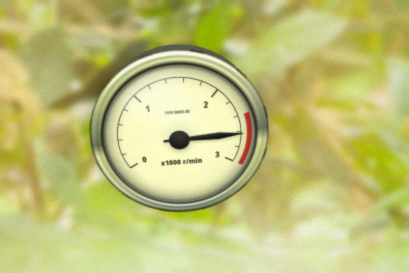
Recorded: 2600,rpm
